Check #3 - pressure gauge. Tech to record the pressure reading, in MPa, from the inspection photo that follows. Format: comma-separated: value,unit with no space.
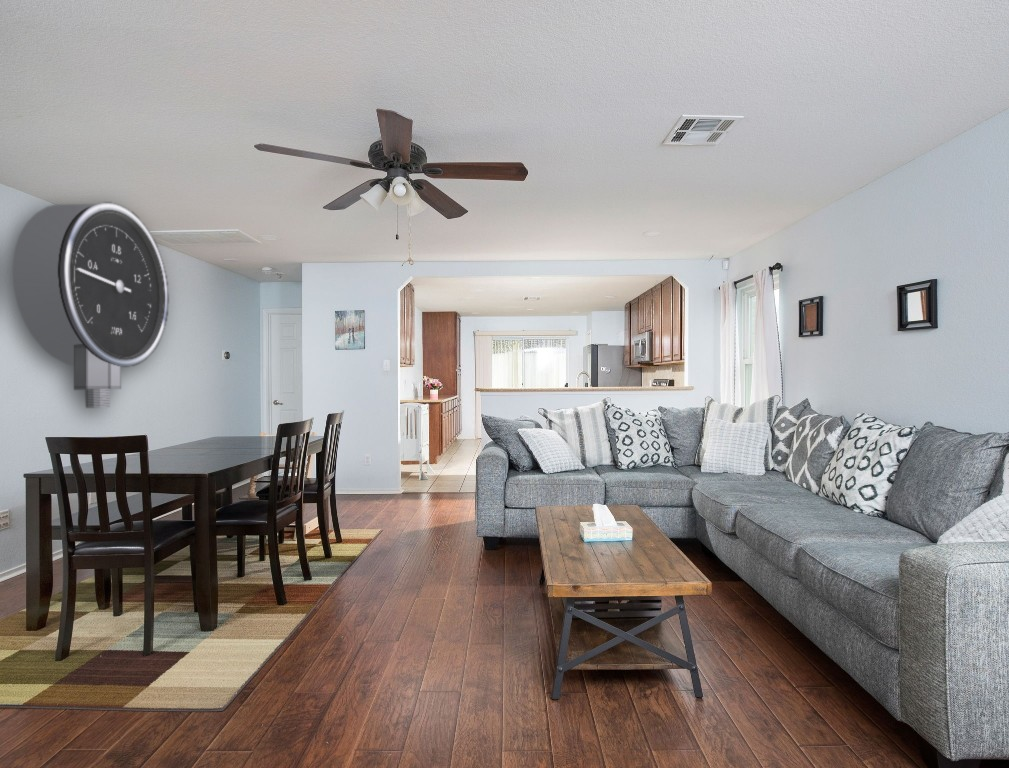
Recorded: 0.3,MPa
